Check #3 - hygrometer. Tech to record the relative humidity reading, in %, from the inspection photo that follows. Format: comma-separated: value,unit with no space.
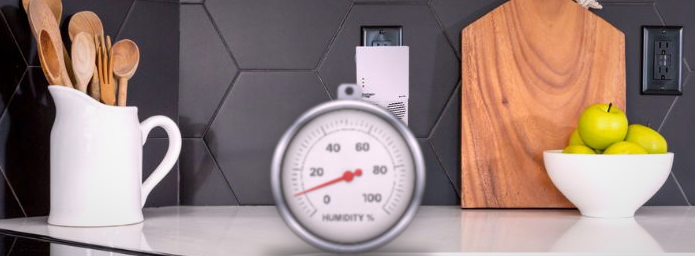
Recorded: 10,%
